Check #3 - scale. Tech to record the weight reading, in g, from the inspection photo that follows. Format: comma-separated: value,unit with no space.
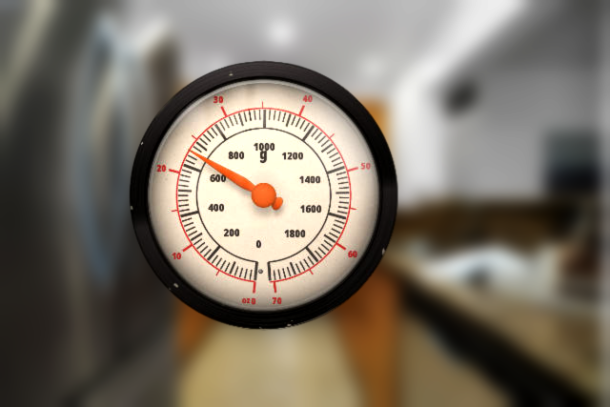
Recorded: 660,g
